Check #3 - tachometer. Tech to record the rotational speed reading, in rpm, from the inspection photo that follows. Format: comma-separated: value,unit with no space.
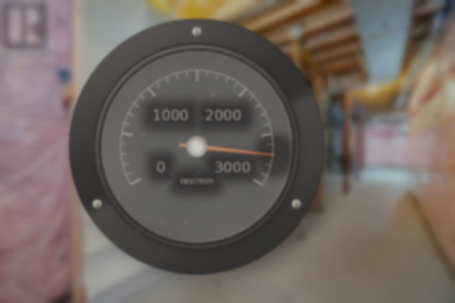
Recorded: 2700,rpm
